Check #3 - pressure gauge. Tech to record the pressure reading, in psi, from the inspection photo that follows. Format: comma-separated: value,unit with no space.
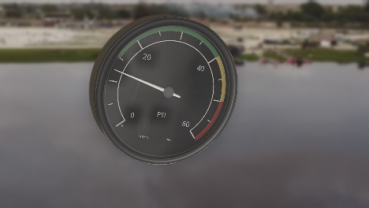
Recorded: 12.5,psi
